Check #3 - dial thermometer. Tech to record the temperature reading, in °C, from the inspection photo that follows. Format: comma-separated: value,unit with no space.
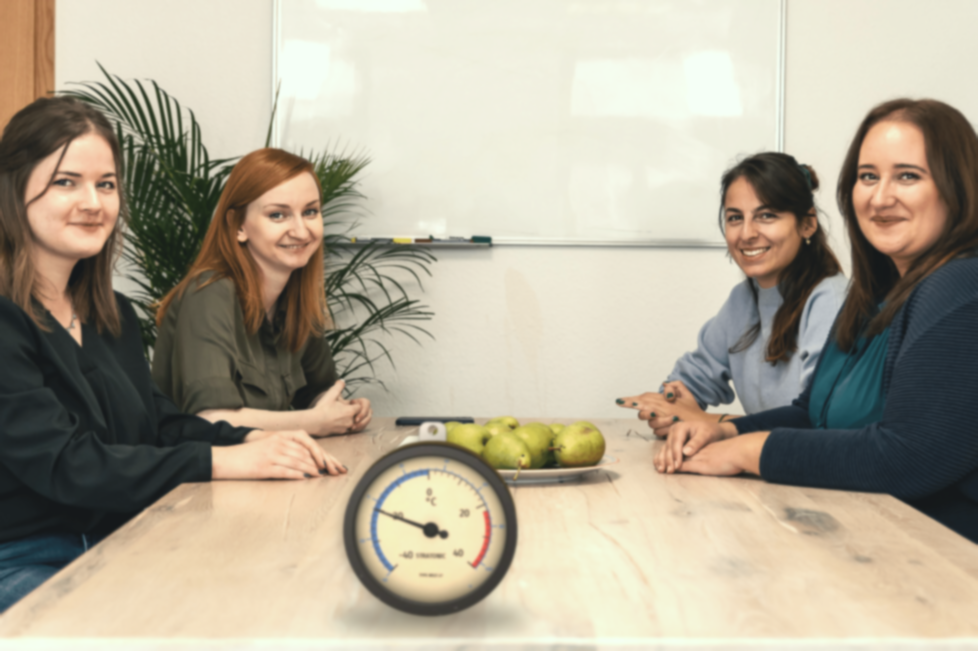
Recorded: -20,°C
